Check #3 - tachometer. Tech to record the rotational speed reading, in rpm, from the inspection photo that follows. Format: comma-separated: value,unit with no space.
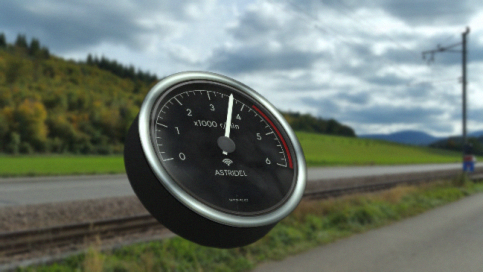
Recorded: 3600,rpm
